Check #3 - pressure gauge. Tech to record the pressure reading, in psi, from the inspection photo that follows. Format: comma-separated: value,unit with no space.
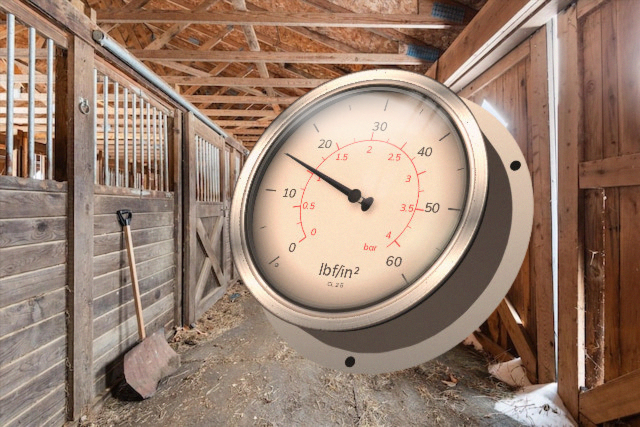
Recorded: 15,psi
